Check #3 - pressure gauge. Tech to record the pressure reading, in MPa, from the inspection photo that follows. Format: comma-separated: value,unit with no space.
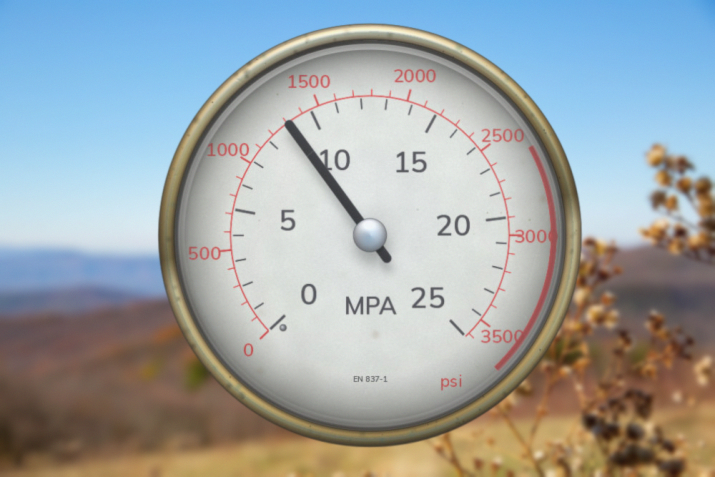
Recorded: 9,MPa
